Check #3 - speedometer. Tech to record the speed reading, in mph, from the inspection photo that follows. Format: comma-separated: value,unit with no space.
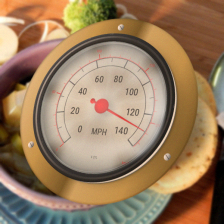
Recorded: 130,mph
